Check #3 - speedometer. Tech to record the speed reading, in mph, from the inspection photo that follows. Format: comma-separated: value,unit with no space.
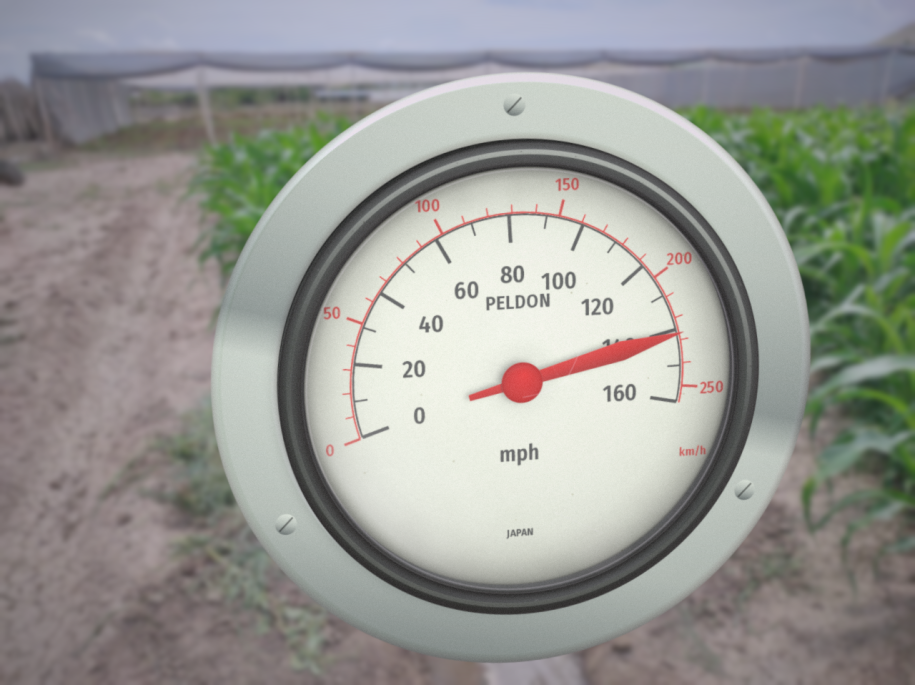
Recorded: 140,mph
